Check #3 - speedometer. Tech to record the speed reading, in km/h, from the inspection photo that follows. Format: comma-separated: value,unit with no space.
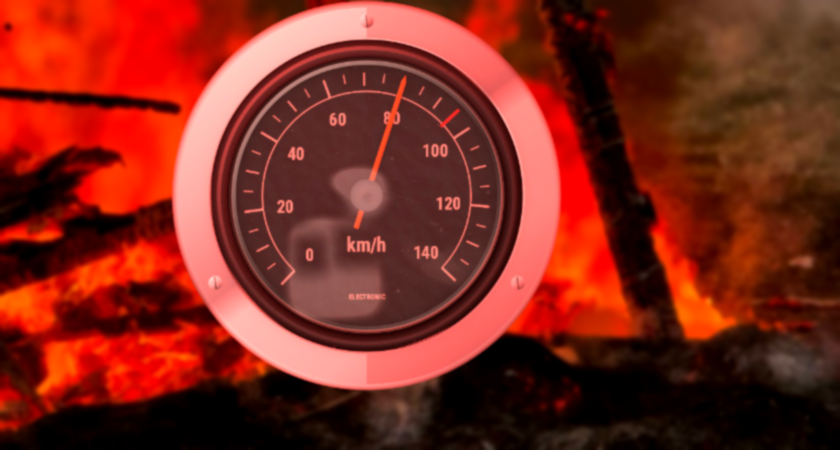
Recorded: 80,km/h
